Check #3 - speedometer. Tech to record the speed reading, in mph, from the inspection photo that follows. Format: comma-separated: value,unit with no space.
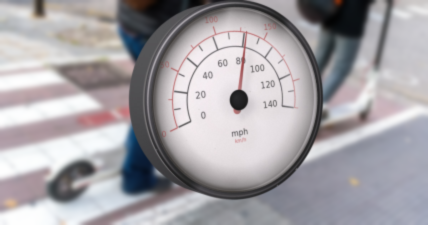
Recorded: 80,mph
